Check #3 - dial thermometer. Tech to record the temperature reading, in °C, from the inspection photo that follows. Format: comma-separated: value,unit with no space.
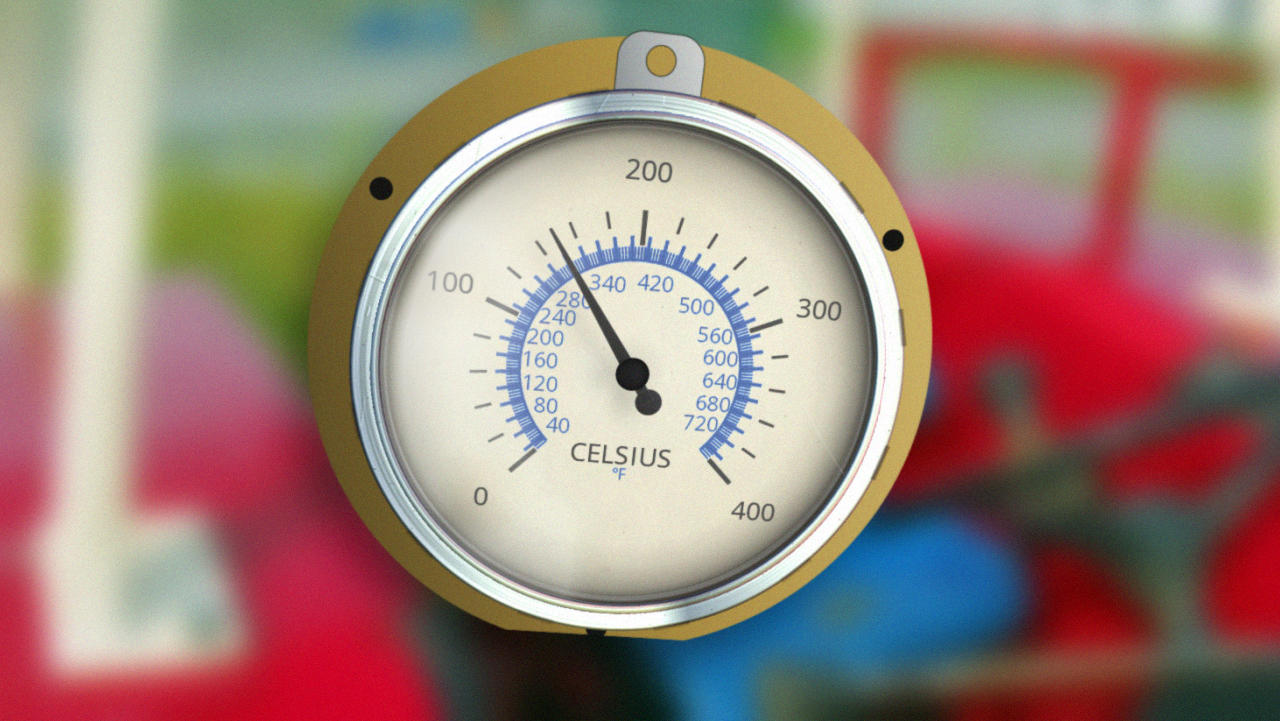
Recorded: 150,°C
